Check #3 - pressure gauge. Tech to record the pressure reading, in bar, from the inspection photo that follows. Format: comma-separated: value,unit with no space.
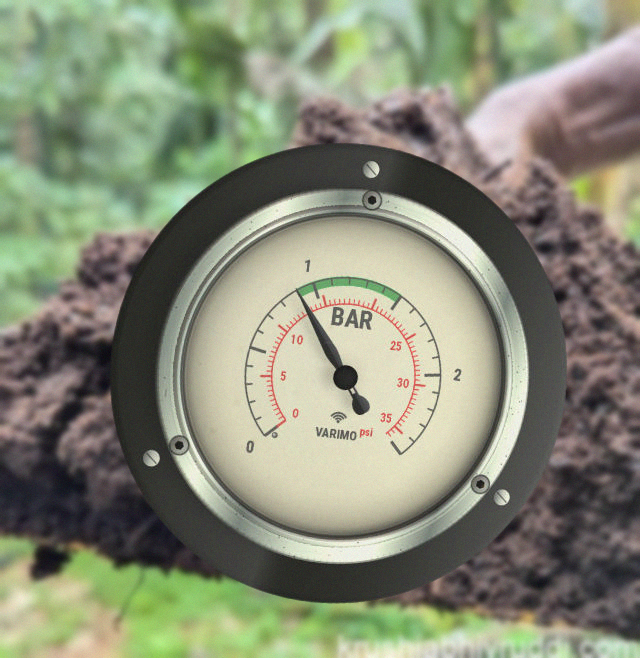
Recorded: 0.9,bar
